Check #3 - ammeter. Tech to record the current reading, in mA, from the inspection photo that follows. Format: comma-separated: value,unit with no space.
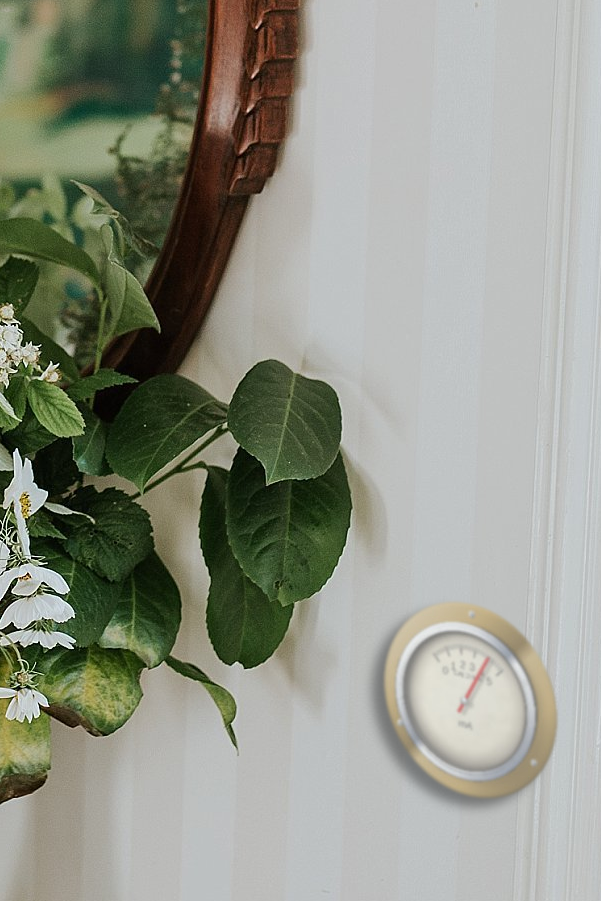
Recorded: 4,mA
